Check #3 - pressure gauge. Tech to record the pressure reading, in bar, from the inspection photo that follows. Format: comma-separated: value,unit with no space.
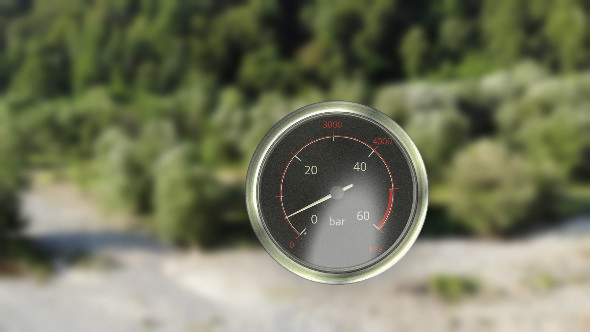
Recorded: 5,bar
